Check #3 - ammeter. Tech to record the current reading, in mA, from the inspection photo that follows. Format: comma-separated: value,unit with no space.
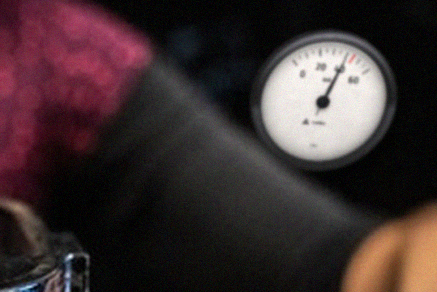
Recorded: 40,mA
